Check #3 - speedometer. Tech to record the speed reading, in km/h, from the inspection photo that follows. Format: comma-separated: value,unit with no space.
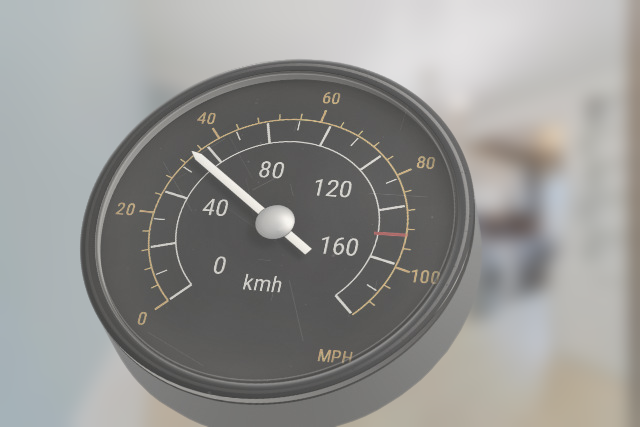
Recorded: 55,km/h
